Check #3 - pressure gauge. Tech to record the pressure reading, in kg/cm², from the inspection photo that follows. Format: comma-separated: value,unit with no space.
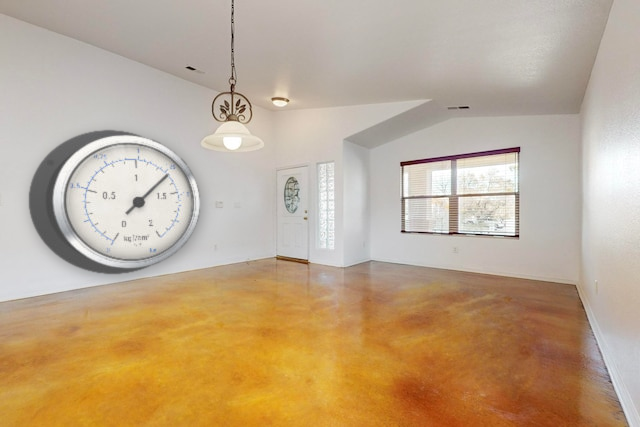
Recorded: 1.3,kg/cm²
